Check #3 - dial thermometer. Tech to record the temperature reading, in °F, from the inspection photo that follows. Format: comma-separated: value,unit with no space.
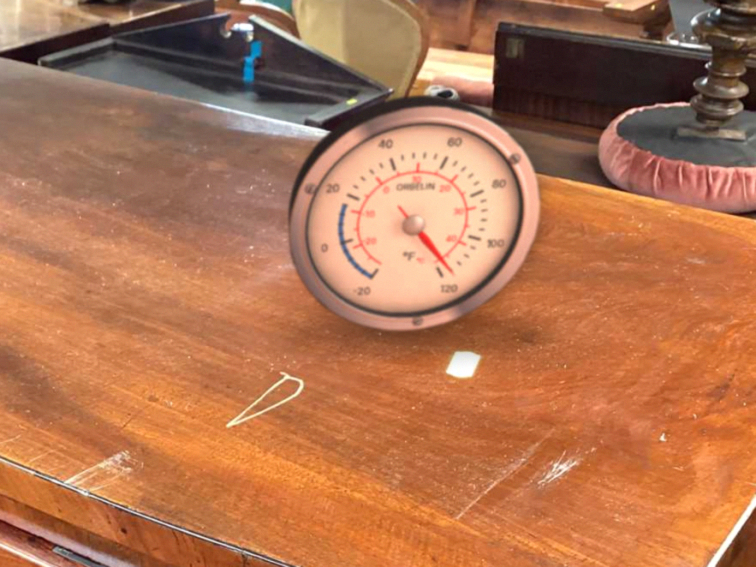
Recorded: 116,°F
